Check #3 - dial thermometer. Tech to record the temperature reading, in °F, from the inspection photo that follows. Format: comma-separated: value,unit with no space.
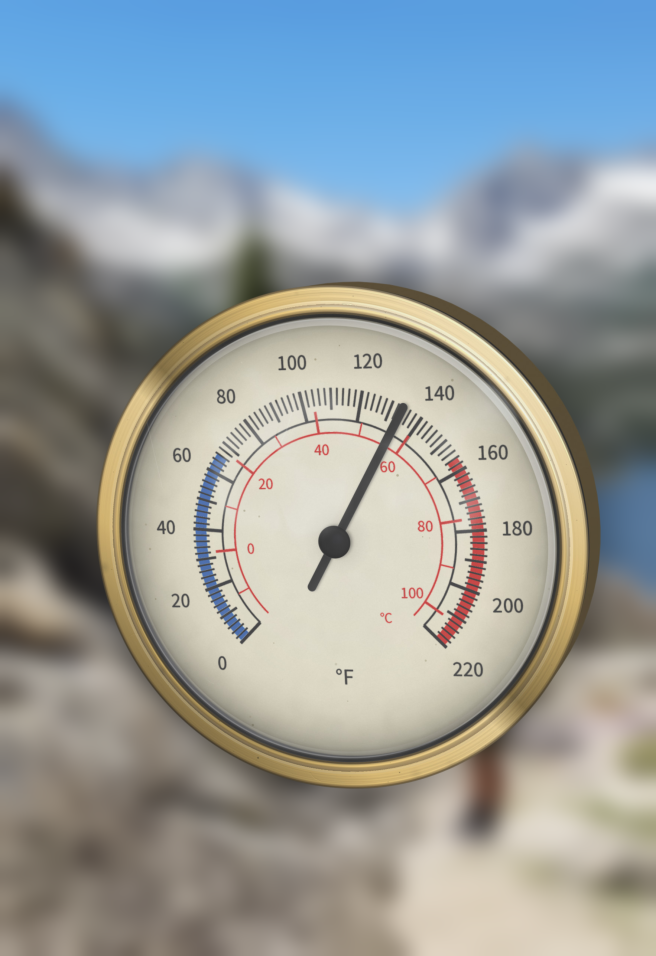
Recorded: 134,°F
